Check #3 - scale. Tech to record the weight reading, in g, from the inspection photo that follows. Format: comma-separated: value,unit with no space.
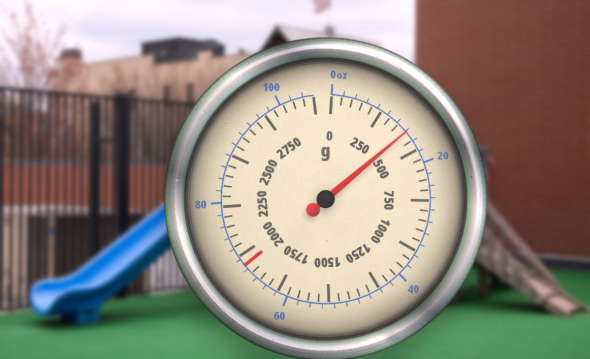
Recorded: 400,g
